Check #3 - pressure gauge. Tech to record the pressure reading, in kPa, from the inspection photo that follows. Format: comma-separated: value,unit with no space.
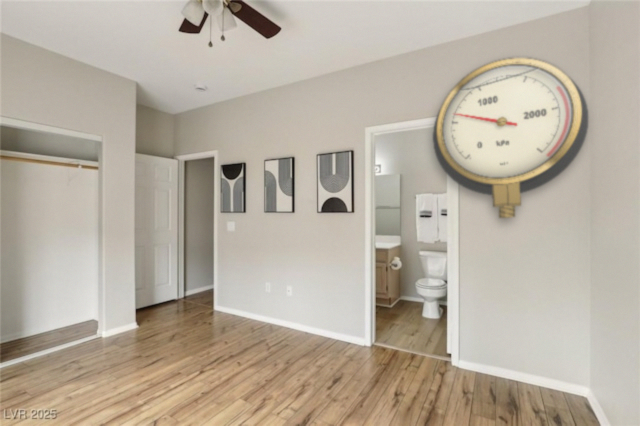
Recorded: 600,kPa
